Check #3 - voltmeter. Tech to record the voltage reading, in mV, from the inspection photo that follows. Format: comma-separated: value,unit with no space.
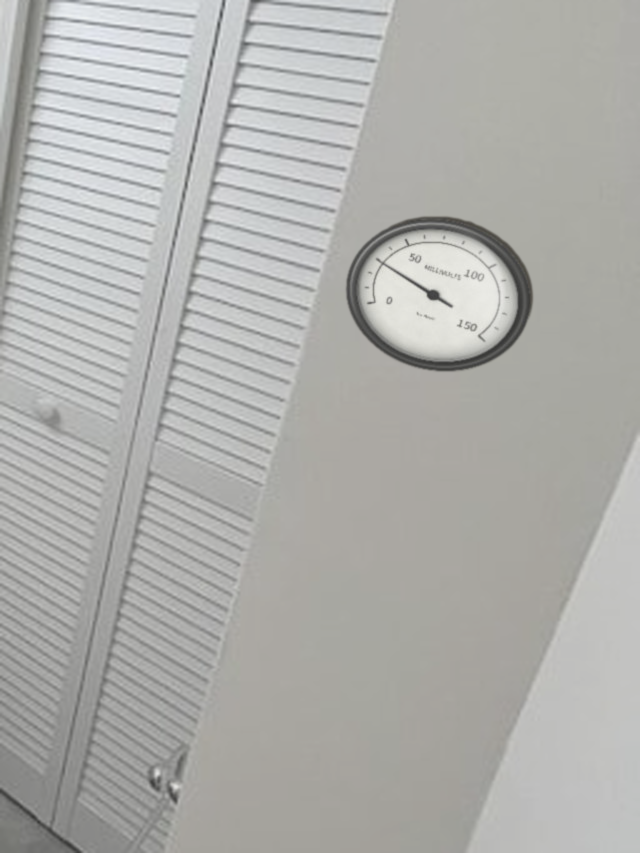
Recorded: 30,mV
